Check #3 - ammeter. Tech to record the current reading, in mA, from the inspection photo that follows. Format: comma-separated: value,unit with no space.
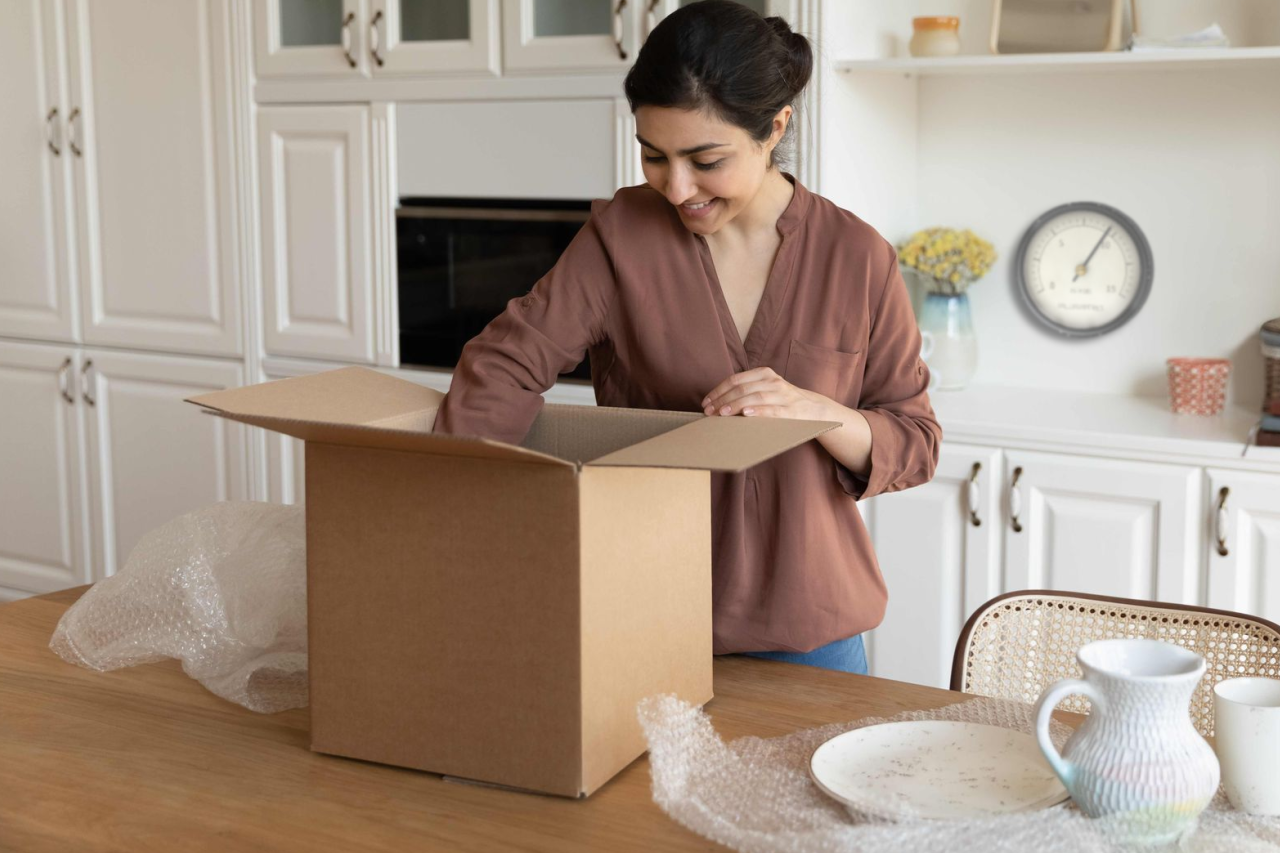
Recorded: 9.5,mA
